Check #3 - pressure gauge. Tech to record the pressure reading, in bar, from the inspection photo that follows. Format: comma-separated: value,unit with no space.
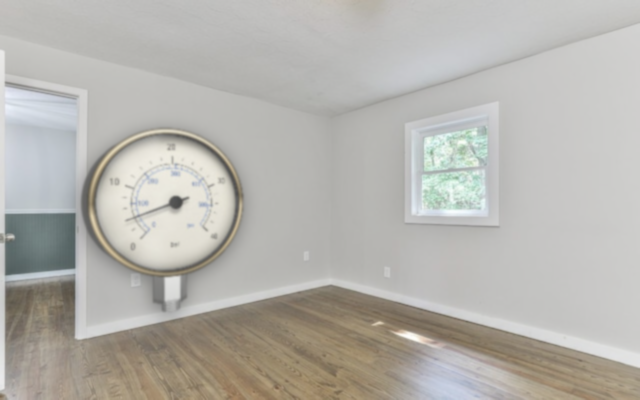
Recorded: 4,bar
